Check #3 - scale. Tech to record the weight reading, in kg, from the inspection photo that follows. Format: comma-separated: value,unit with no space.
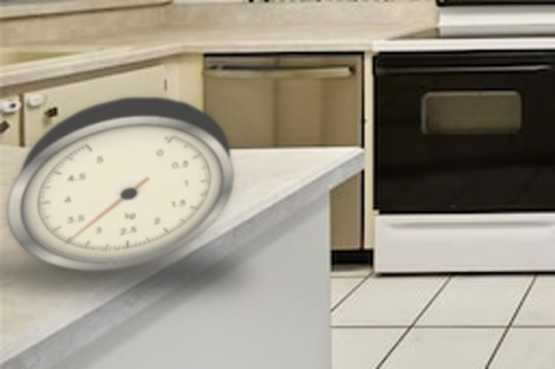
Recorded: 3.25,kg
